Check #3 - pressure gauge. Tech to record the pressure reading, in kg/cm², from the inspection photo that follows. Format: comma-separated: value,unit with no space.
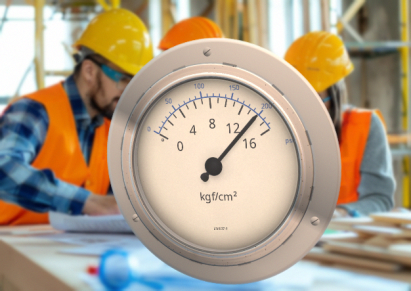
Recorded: 14,kg/cm²
